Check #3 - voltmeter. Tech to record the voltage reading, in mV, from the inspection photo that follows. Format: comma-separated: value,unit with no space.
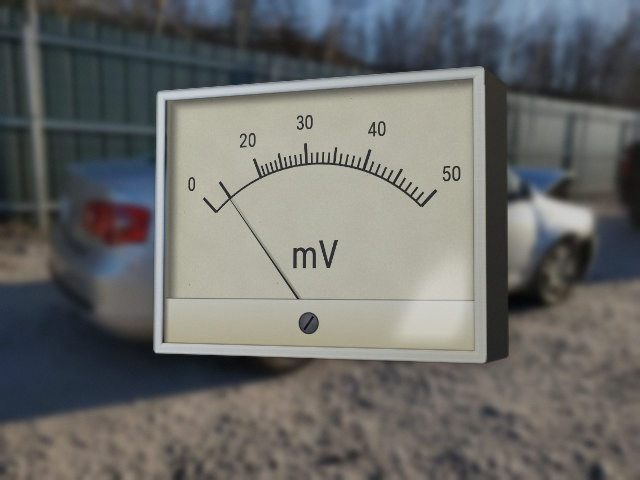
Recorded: 10,mV
